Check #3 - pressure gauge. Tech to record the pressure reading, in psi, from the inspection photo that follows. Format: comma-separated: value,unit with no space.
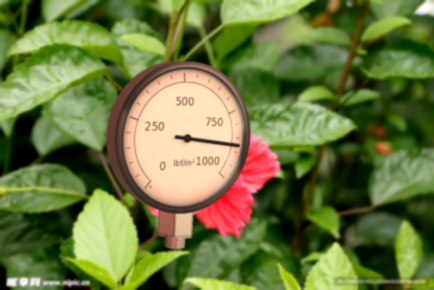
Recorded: 875,psi
